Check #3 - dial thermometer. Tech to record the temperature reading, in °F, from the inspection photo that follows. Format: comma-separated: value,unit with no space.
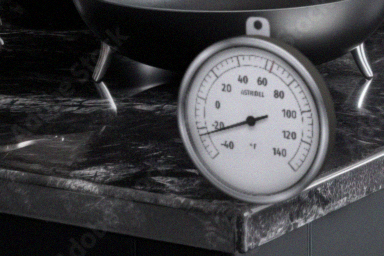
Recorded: -24,°F
